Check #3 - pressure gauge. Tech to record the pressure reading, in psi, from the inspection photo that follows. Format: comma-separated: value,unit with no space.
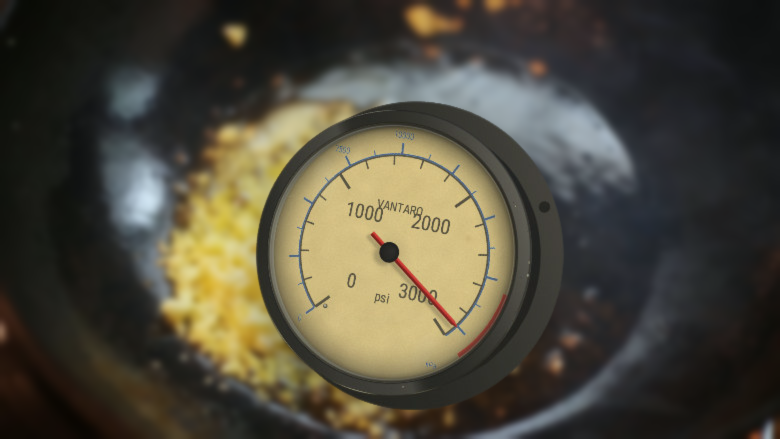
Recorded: 2900,psi
